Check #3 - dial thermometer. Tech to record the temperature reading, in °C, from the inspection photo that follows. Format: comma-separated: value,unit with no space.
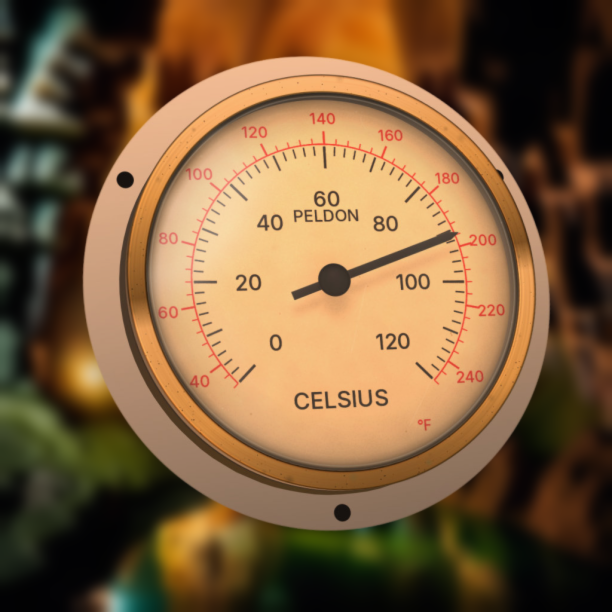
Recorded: 91,°C
